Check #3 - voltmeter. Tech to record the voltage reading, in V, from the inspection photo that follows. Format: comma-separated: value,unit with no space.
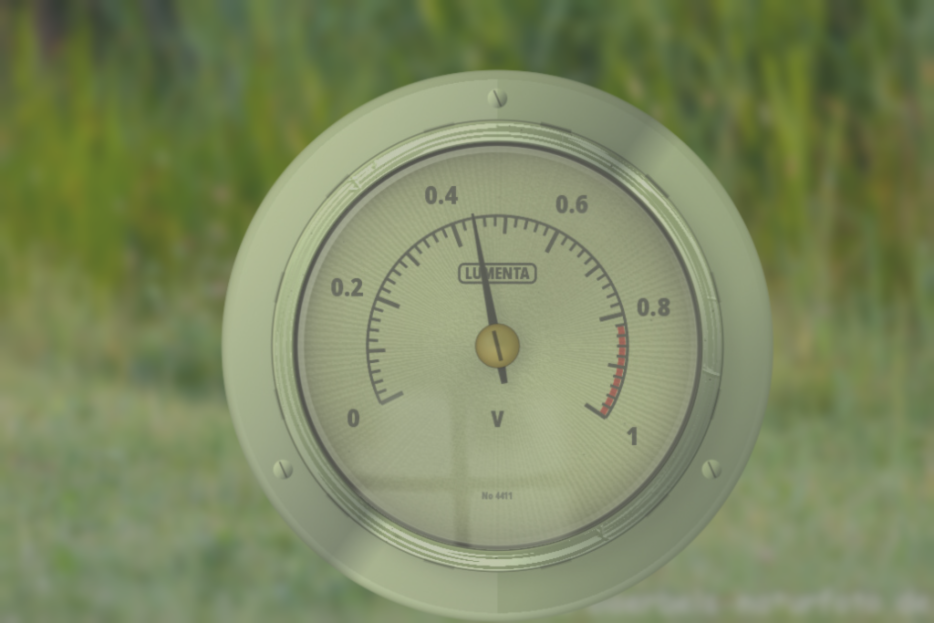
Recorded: 0.44,V
